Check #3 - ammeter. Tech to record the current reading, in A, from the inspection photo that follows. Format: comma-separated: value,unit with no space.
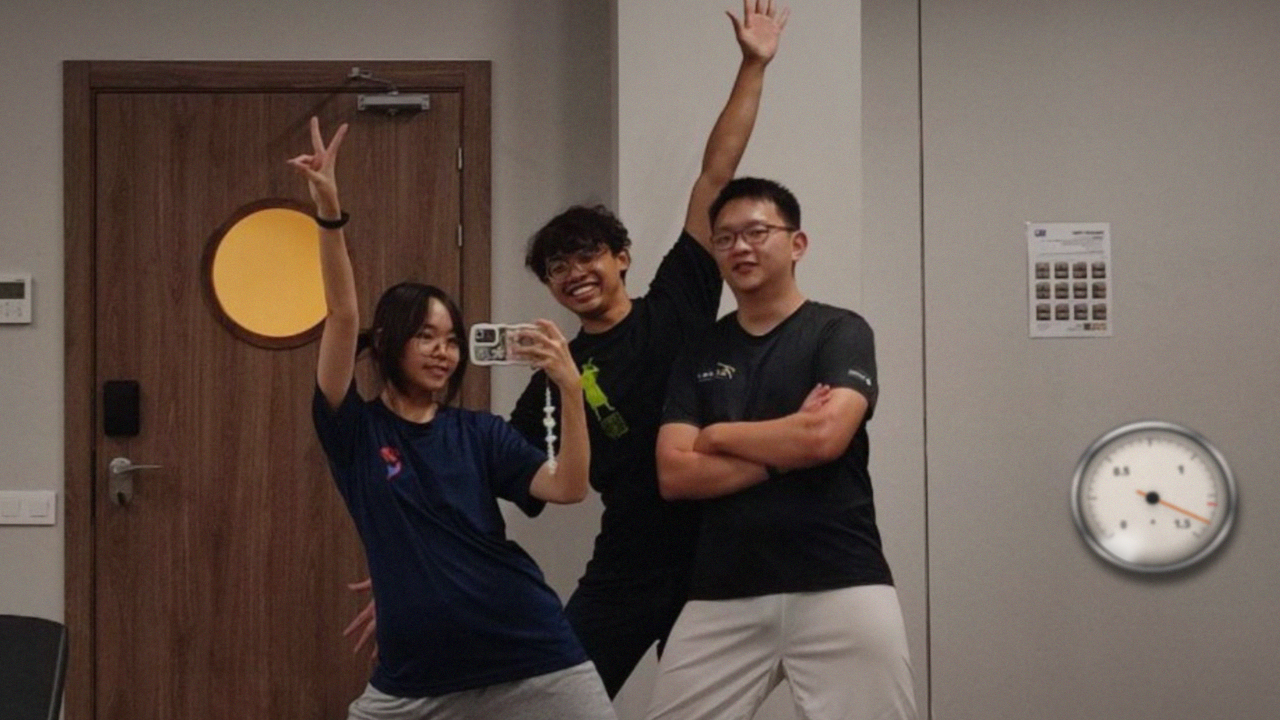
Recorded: 1.4,A
